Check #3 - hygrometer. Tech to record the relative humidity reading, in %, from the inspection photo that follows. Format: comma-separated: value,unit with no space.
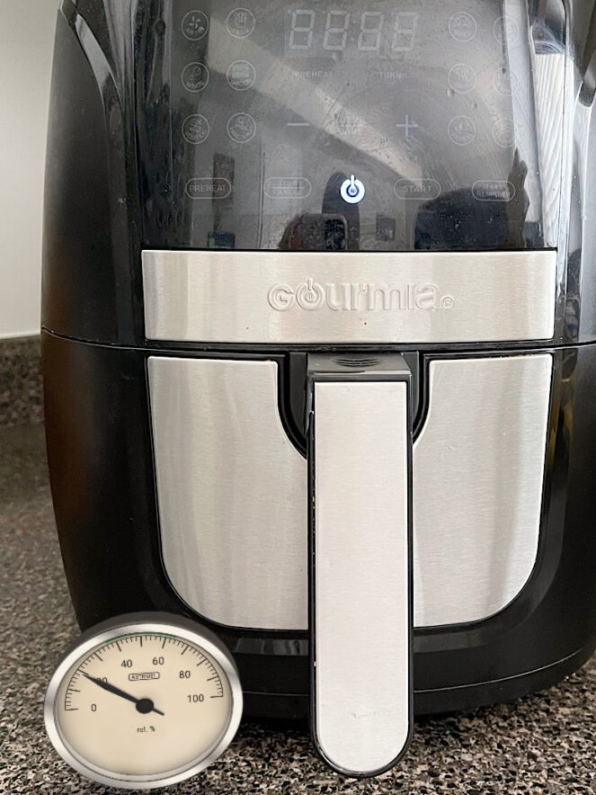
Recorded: 20,%
